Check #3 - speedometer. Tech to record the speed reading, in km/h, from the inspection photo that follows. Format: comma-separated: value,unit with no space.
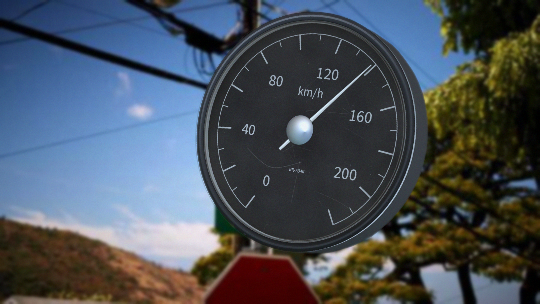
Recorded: 140,km/h
